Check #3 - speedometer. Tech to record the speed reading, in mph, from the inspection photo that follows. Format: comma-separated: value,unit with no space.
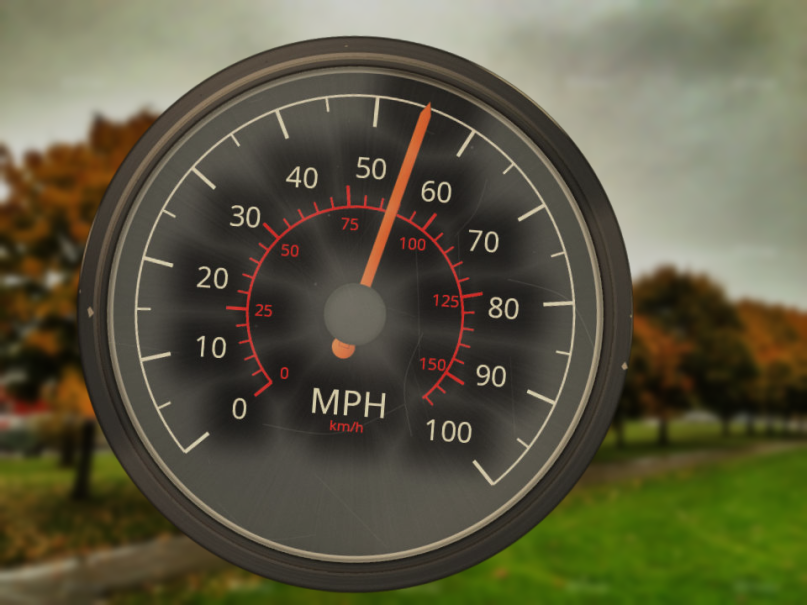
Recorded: 55,mph
